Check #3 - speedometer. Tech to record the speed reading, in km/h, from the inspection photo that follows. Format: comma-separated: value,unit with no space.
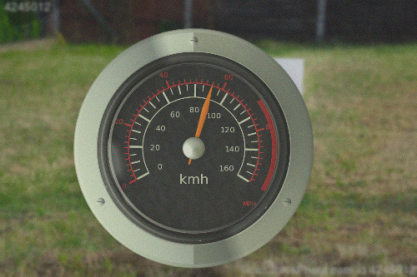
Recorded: 90,km/h
